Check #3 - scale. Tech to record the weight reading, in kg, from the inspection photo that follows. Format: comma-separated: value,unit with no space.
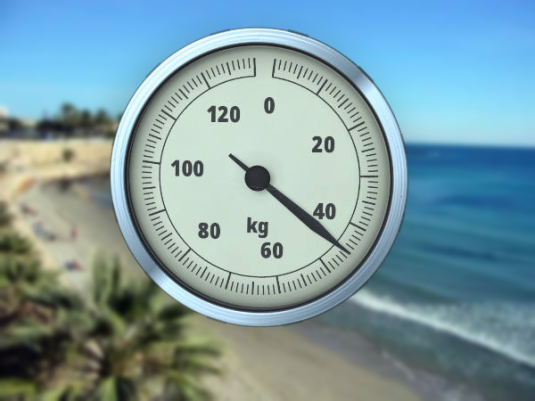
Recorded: 45,kg
